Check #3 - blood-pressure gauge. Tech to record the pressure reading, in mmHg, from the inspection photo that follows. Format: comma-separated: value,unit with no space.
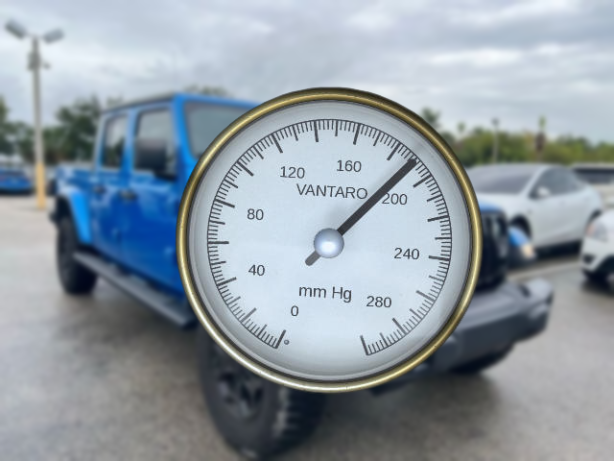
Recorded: 190,mmHg
